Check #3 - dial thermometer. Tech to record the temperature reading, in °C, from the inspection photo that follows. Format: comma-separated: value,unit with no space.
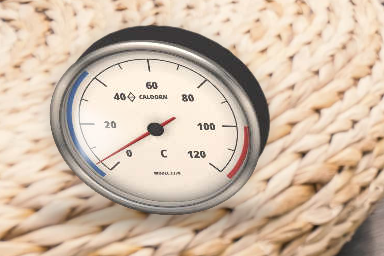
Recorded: 5,°C
